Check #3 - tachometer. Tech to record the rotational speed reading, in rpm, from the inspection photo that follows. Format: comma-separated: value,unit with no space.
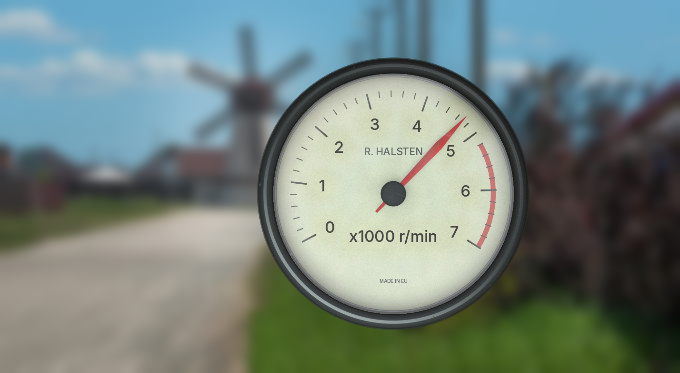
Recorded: 4700,rpm
